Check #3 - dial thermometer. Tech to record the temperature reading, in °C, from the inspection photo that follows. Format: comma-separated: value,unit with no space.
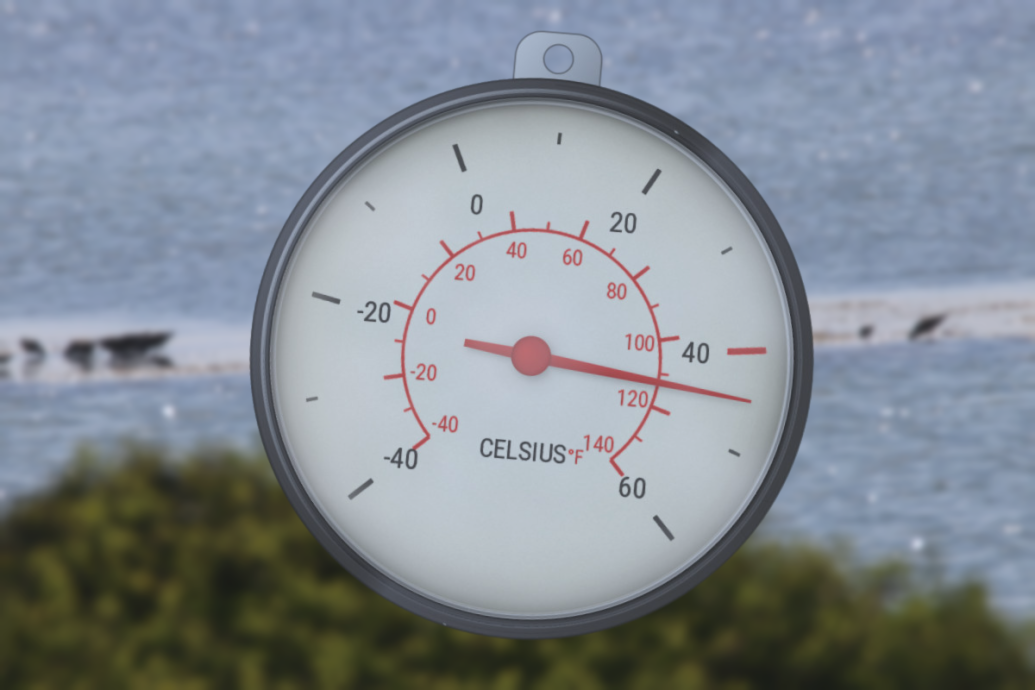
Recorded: 45,°C
